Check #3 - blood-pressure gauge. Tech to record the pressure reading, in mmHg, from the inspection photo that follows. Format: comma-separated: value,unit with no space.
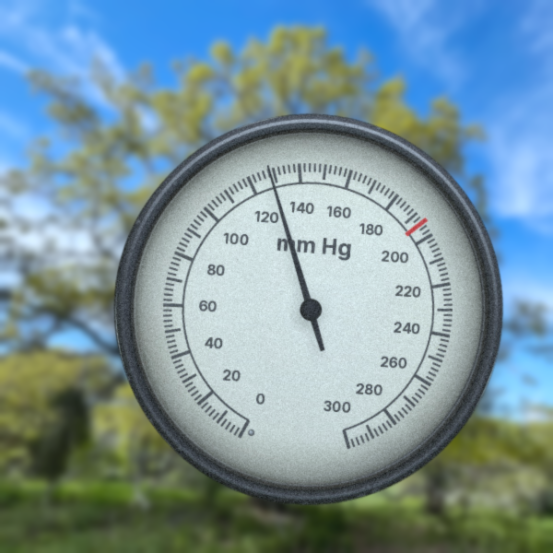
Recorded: 128,mmHg
